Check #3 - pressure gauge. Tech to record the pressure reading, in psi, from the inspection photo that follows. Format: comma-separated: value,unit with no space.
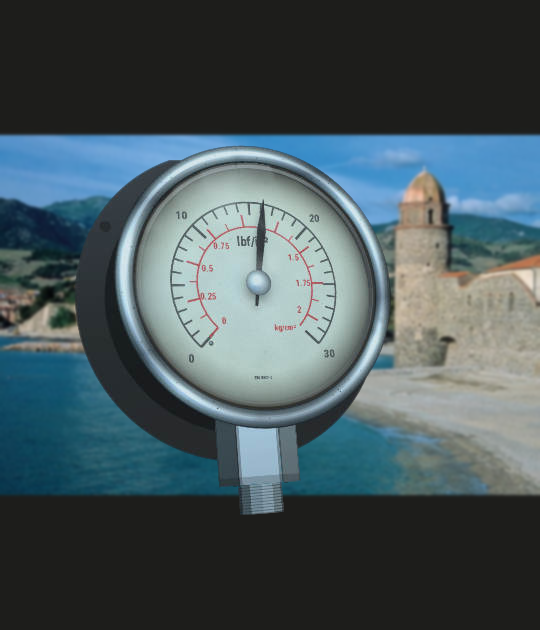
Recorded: 16,psi
